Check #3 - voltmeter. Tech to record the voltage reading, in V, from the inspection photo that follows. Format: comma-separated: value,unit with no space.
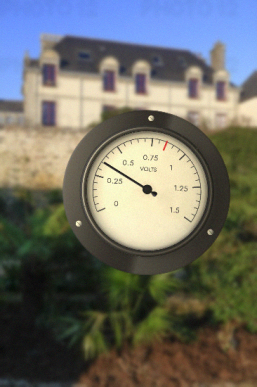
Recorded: 0.35,V
